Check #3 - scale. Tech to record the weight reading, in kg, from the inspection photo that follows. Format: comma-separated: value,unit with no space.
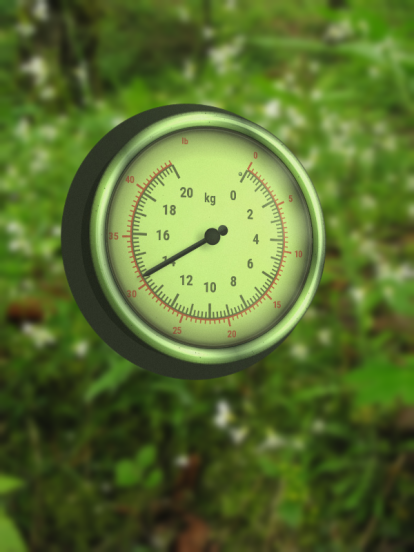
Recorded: 14,kg
